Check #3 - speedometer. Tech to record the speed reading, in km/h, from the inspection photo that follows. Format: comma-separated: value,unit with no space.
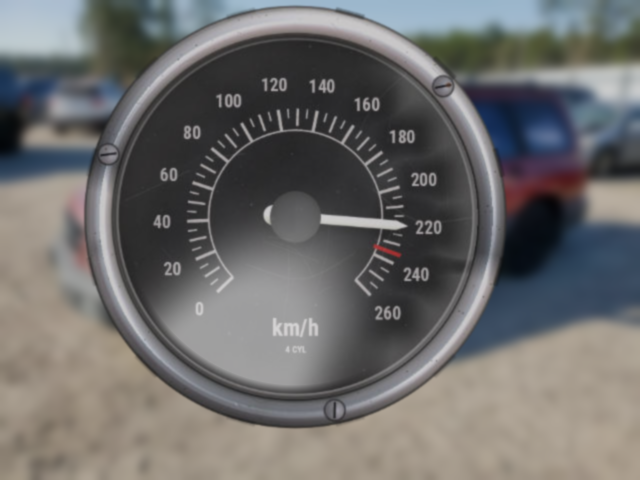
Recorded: 220,km/h
